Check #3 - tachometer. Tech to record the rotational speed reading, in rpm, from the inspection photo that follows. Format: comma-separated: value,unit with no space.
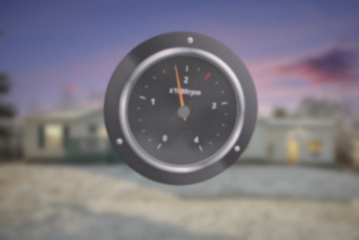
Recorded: 1800,rpm
